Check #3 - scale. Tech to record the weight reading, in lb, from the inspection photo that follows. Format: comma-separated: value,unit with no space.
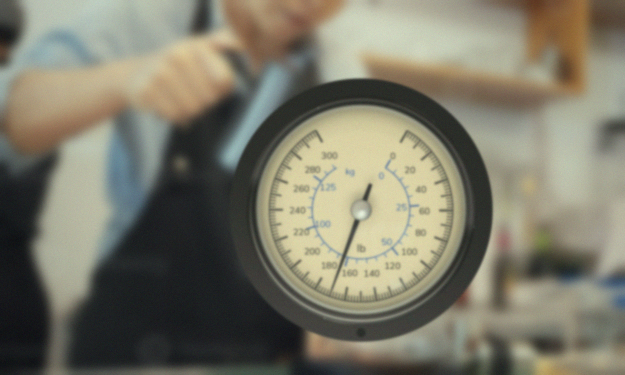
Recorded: 170,lb
